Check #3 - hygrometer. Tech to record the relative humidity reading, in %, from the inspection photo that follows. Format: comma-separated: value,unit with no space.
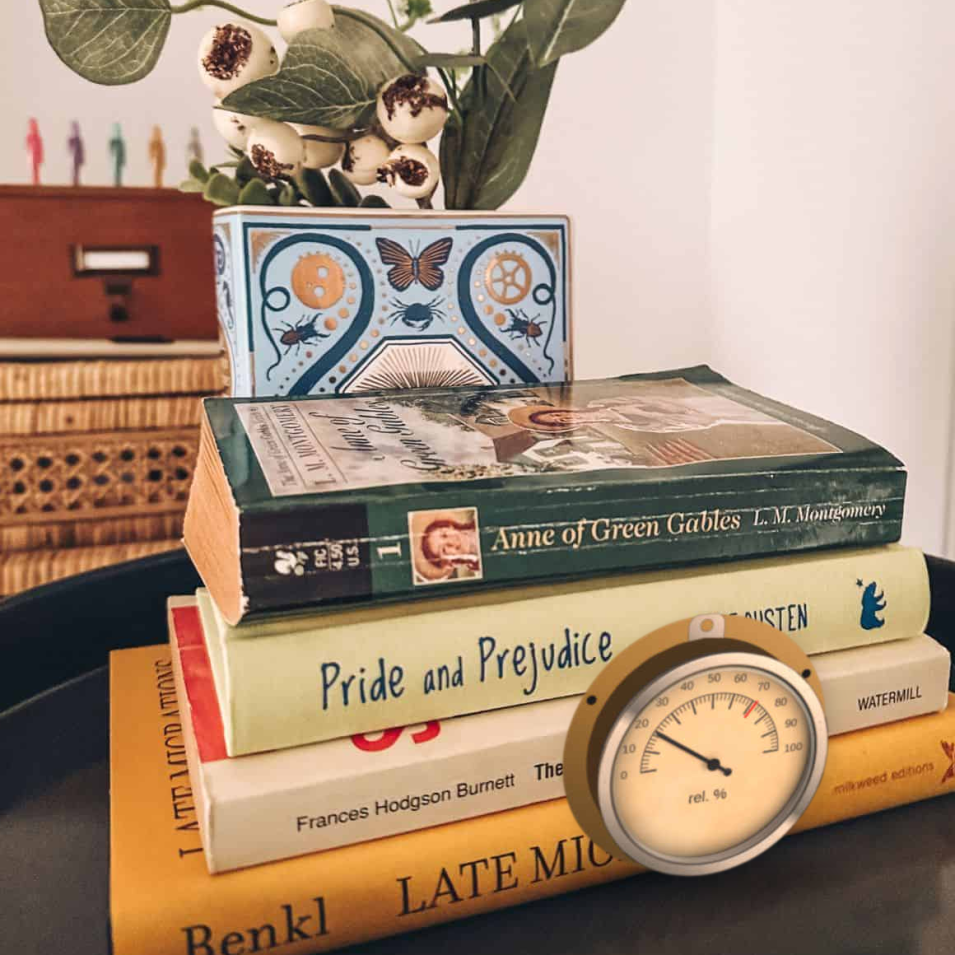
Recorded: 20,%
